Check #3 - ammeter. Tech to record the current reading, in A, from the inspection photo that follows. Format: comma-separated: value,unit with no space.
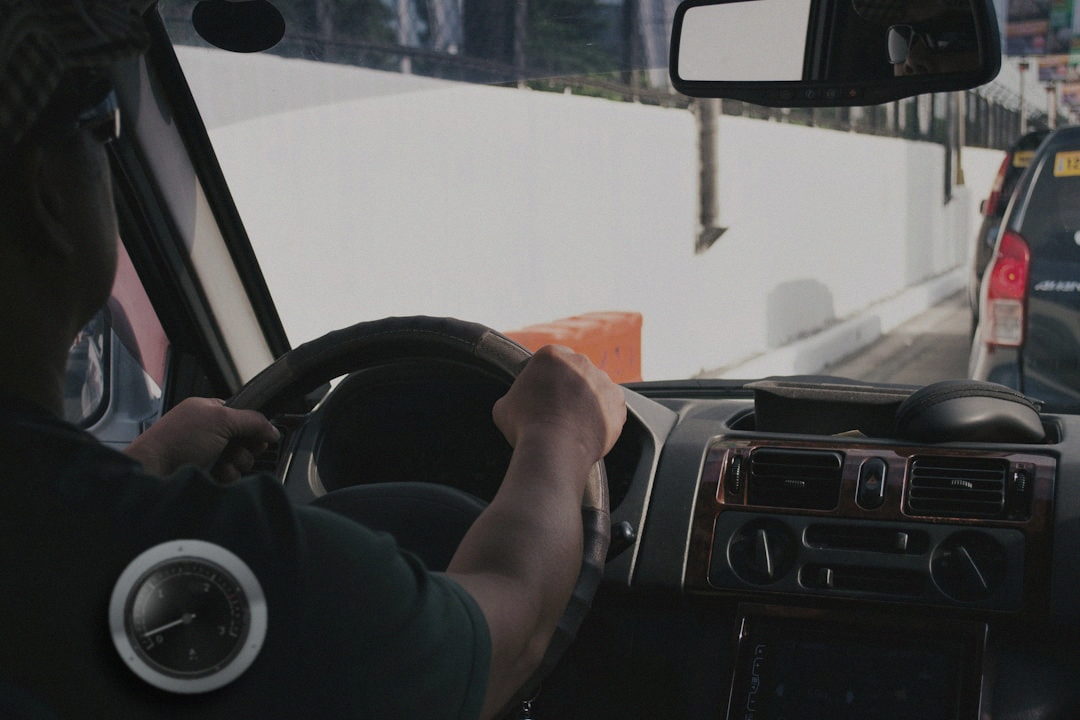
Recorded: 0.2,A
